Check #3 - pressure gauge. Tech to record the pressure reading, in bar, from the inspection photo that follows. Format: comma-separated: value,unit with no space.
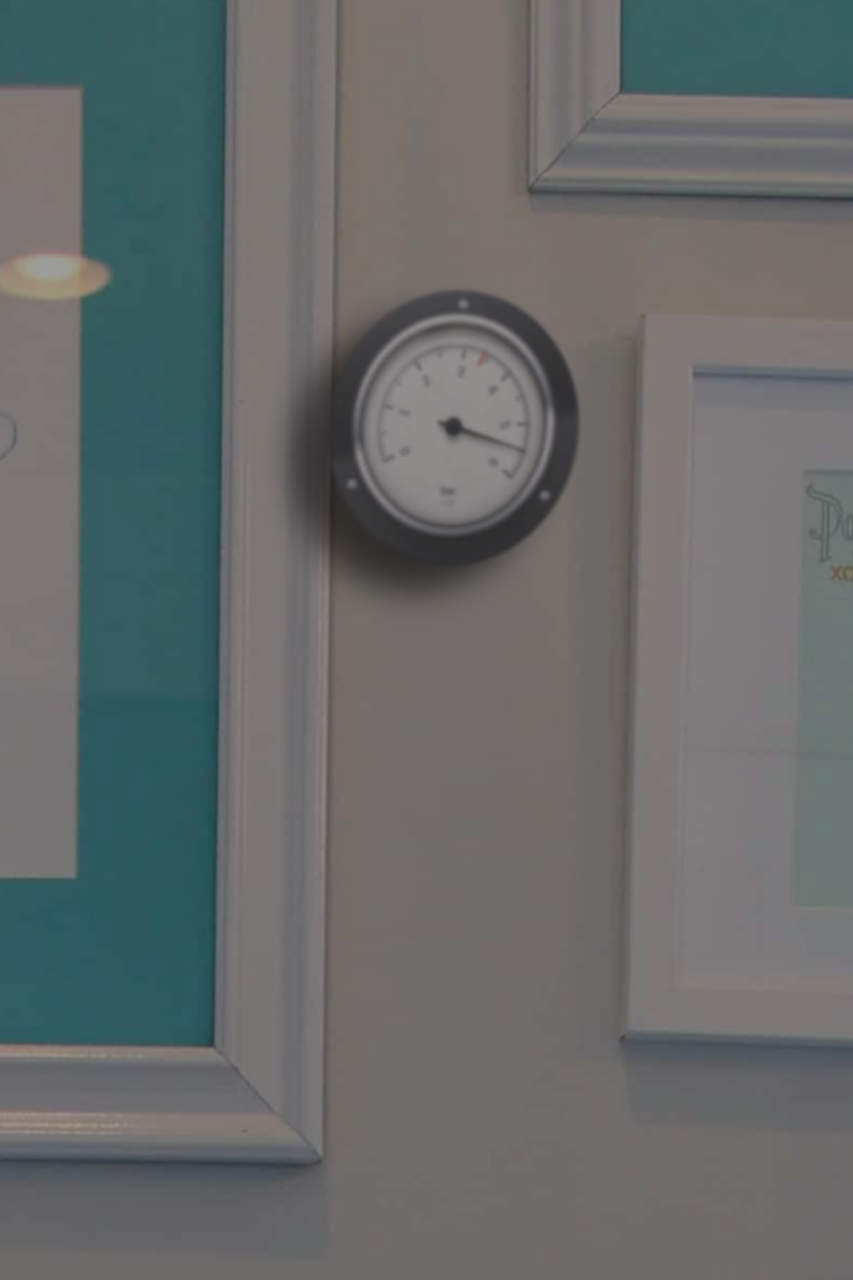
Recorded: 5.5,bar
